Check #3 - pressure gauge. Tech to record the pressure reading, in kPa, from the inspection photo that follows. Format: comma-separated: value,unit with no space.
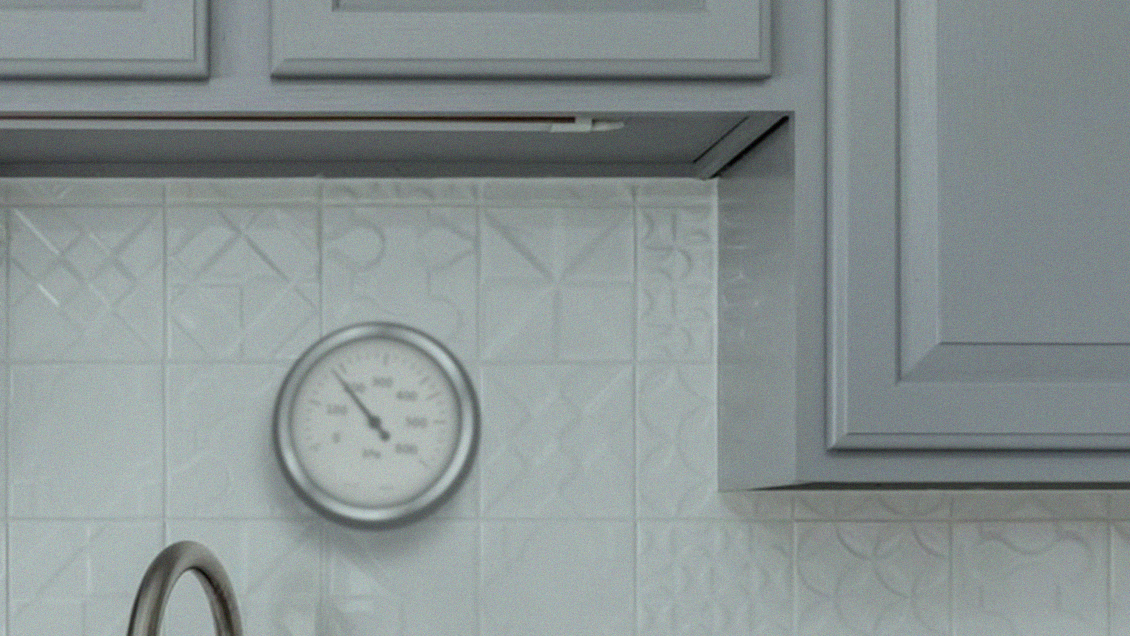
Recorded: 180,kPa
